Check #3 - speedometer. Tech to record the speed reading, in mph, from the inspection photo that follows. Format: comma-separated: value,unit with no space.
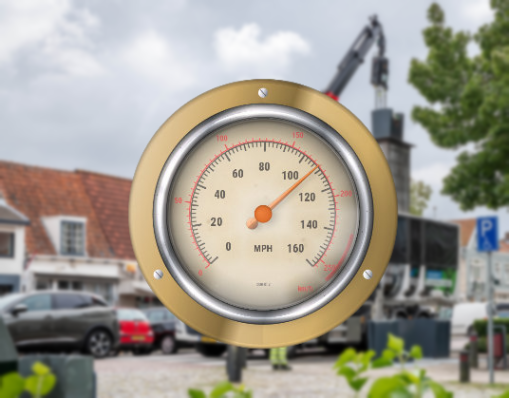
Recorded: 108,mph
